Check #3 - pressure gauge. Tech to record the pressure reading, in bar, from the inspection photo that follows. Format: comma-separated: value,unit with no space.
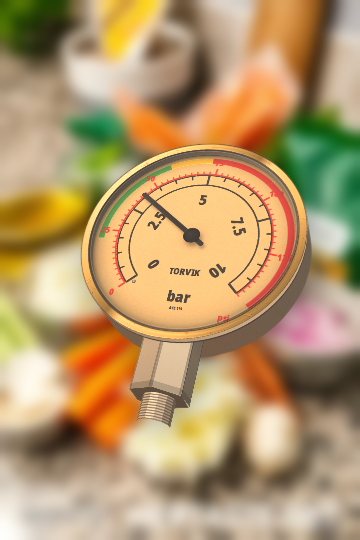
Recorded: 3,bar
